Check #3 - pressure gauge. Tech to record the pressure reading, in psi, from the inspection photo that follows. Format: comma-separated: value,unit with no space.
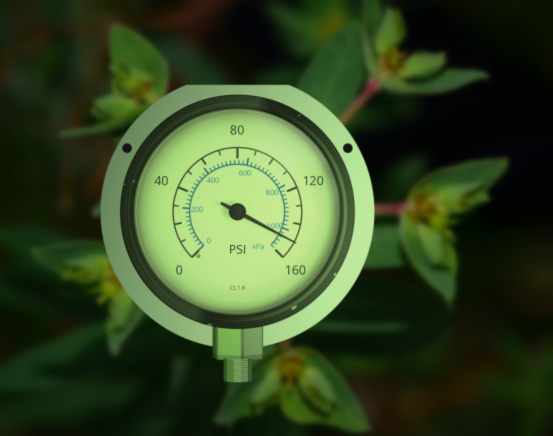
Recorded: 150,psi
